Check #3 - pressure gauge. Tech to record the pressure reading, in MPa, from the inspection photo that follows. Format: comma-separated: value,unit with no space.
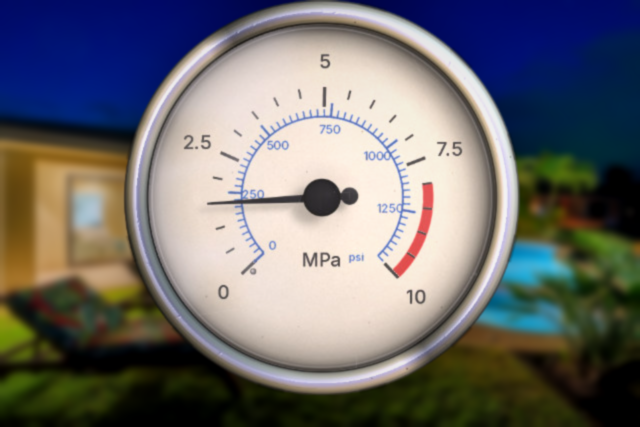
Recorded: 1.5,MPa
